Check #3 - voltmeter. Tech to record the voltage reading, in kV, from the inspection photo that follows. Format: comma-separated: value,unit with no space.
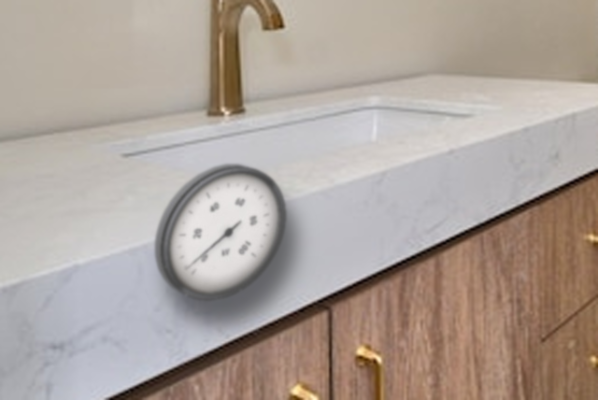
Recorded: 5,kV
